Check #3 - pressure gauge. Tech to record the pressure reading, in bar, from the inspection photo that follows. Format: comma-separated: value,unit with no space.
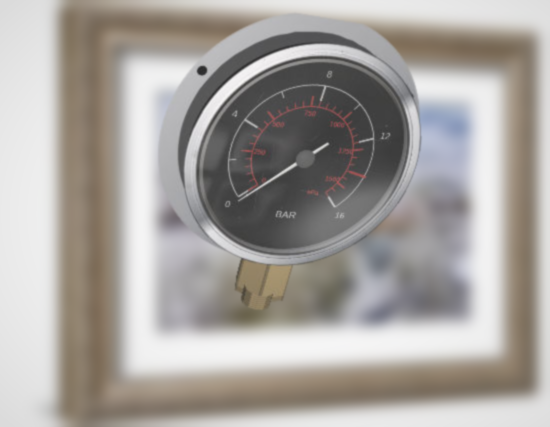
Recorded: 0,bar
